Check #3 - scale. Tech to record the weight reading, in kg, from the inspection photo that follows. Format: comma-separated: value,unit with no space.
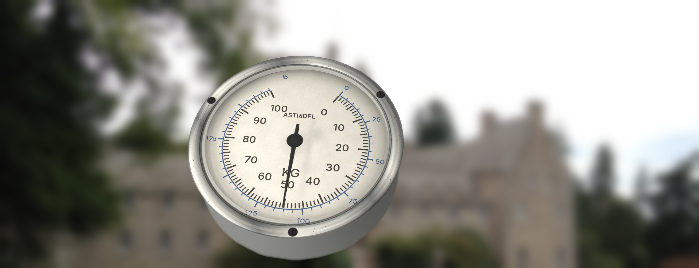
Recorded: 50,kg
